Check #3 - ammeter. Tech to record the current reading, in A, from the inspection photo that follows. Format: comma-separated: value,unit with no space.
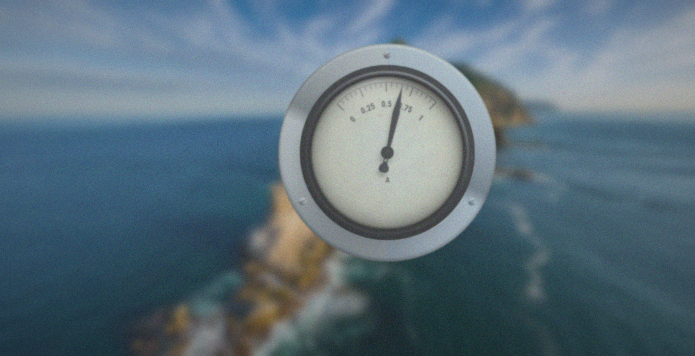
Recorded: 0.65,A
